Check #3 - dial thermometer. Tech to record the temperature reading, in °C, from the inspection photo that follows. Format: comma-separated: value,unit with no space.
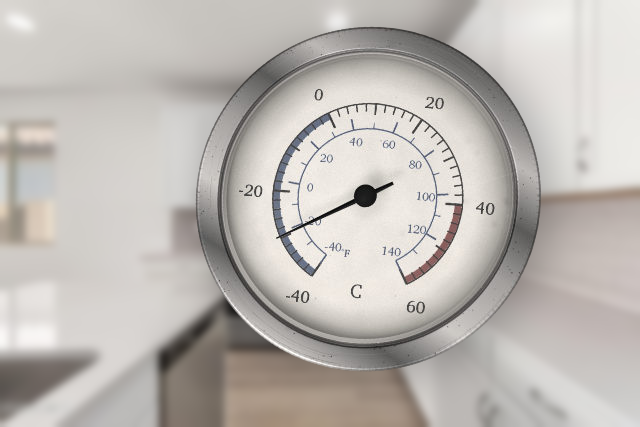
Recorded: -30,°C
